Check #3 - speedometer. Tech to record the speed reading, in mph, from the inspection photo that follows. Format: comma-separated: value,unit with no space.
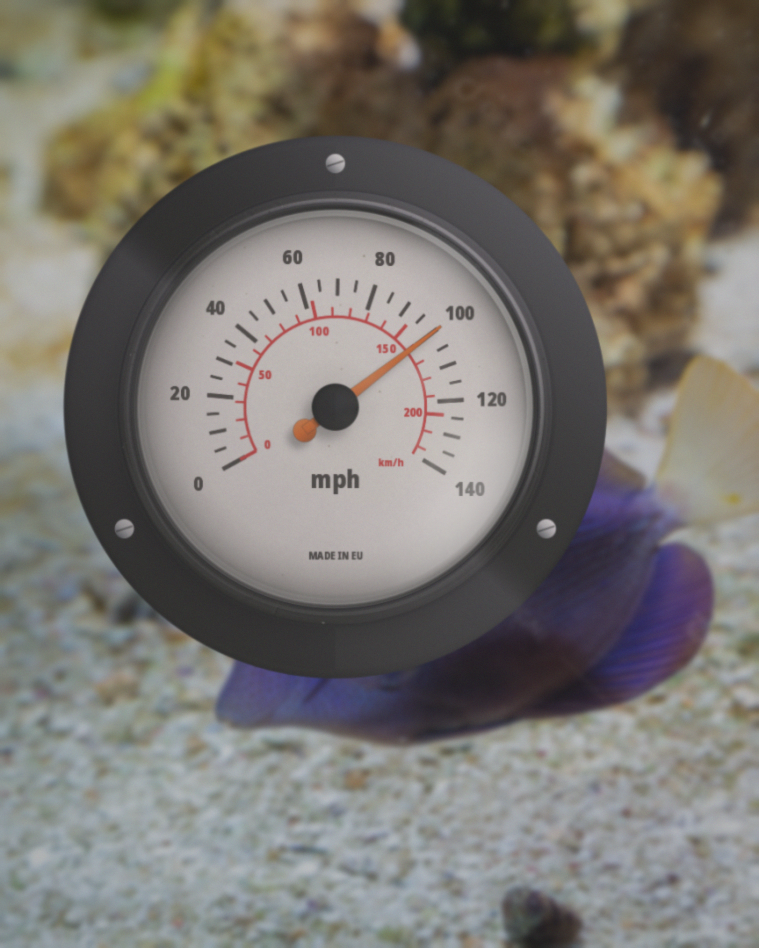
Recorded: 100,mph
